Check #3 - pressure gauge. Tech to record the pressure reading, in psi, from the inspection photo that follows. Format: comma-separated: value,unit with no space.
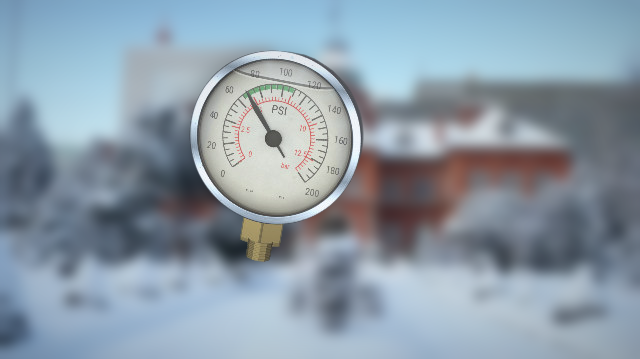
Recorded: 70,psi
